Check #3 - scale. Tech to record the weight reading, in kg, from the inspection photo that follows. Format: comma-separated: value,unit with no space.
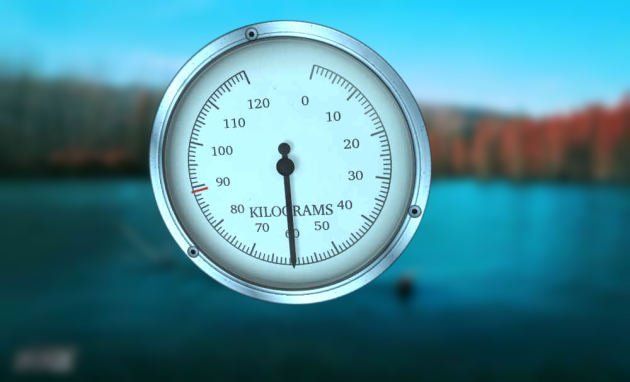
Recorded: 60,kg
